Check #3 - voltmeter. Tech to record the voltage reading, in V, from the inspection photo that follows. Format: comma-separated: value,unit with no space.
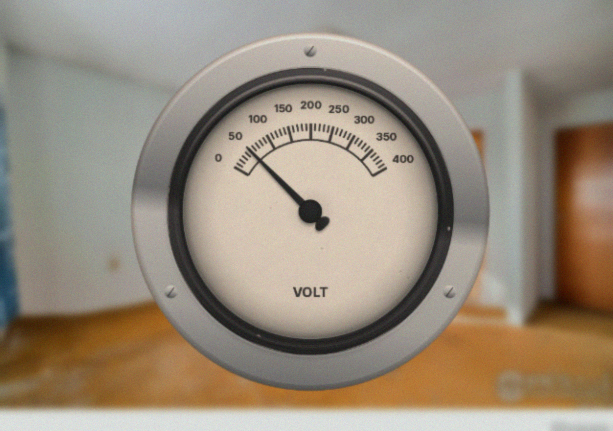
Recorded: 50,V
